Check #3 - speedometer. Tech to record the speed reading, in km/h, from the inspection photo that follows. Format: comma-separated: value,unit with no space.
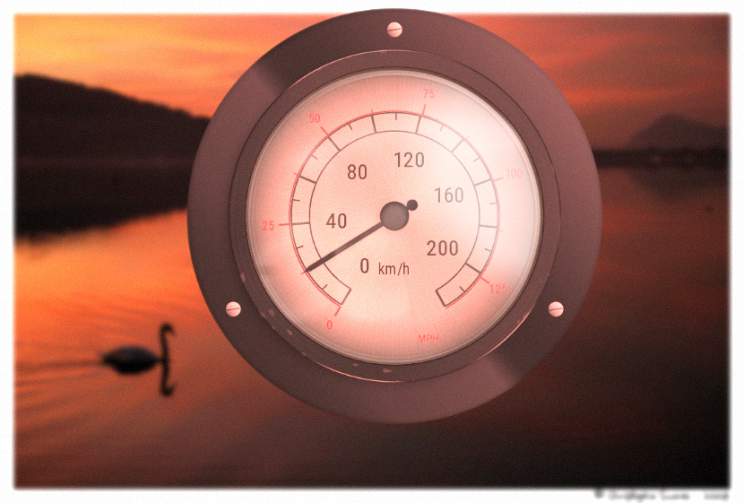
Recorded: 20,km/h
